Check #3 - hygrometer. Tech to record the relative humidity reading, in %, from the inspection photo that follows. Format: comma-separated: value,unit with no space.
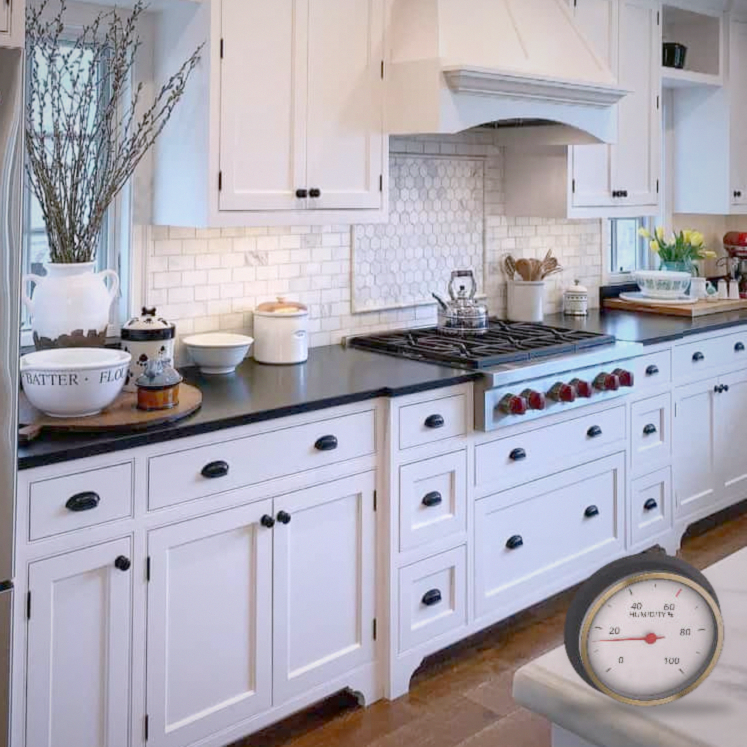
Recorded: 15,%
